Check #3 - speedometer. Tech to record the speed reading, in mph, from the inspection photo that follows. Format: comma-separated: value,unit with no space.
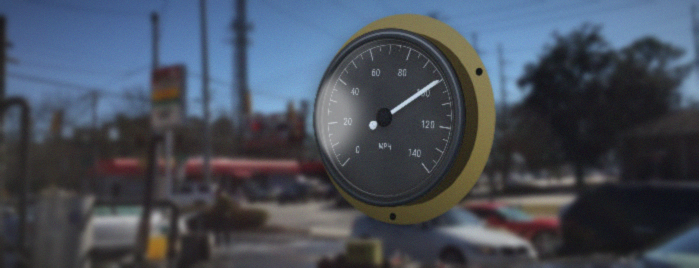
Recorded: 100,mph
